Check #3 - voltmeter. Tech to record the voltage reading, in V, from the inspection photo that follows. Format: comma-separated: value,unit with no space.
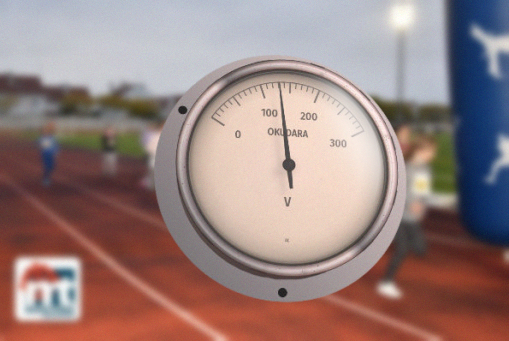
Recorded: 130,V
